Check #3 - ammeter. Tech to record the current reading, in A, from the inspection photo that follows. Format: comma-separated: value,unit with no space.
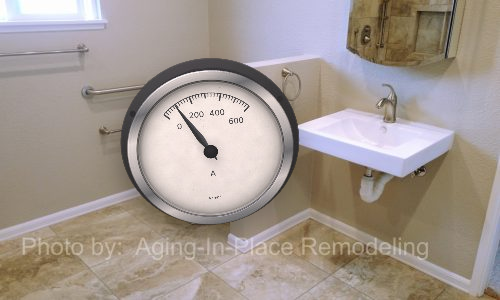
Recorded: 100,A
